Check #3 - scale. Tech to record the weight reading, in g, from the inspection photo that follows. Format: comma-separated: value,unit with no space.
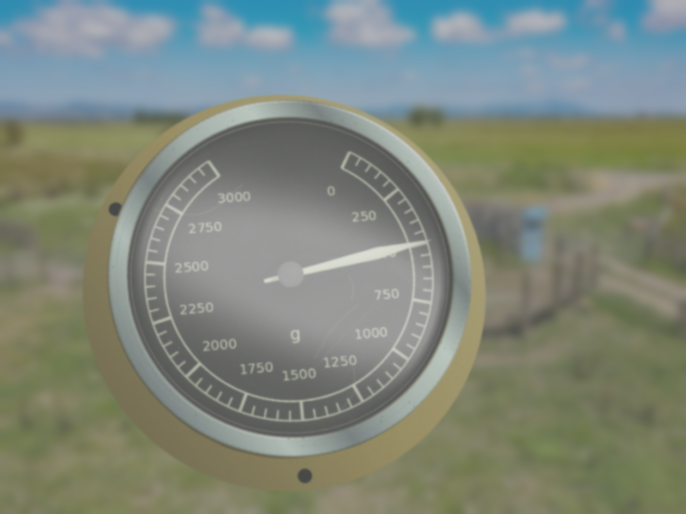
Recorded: 500,g
